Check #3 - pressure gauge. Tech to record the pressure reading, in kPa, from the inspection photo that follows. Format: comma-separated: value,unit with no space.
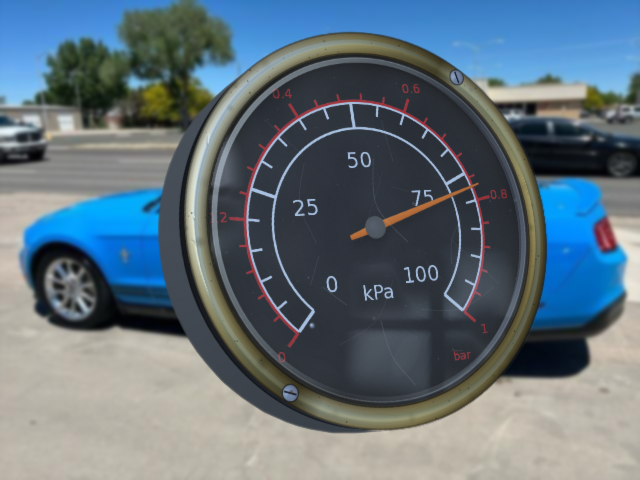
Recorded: 77.5,kPa
